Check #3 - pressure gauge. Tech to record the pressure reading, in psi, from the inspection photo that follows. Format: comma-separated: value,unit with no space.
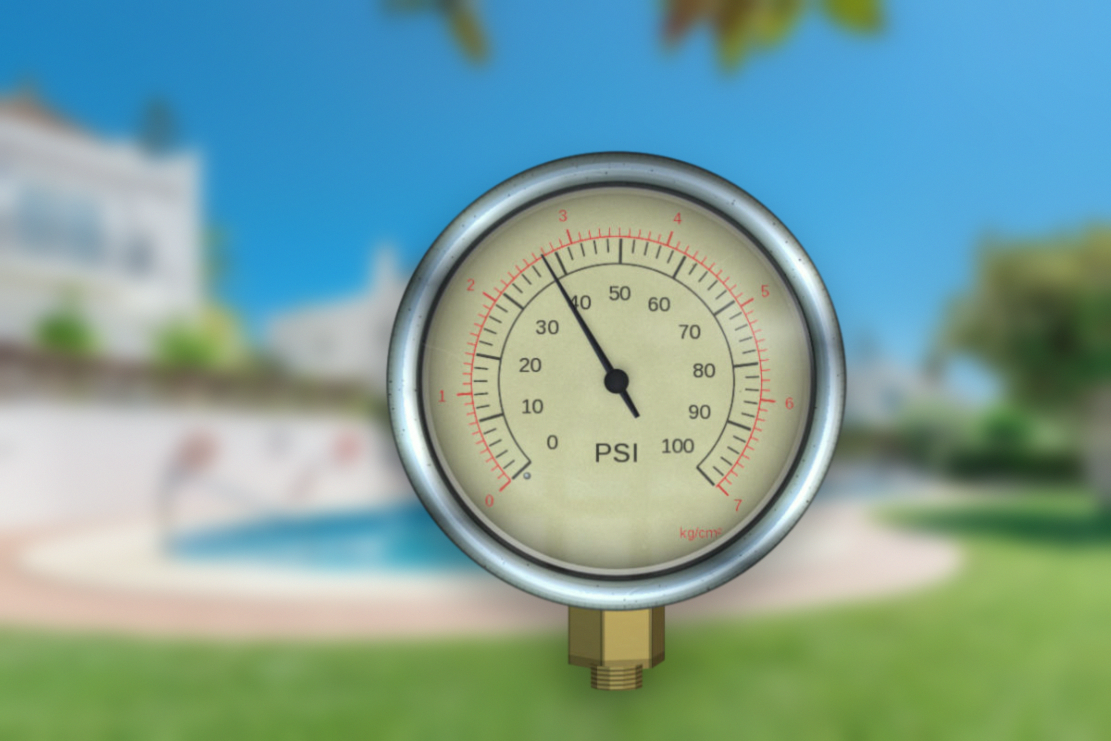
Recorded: 38,psi
